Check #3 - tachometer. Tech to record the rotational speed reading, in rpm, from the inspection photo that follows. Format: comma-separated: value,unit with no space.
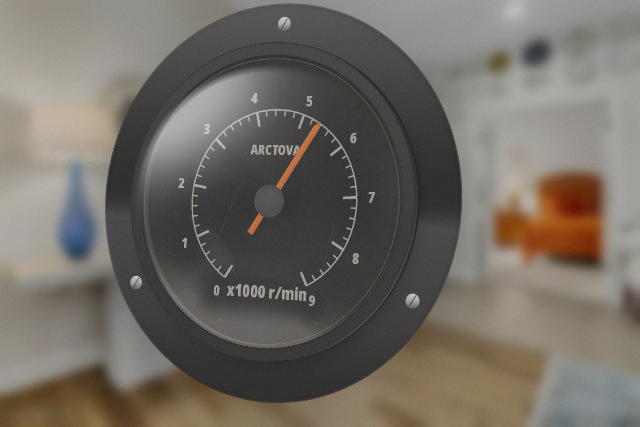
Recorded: 5400,rpm
